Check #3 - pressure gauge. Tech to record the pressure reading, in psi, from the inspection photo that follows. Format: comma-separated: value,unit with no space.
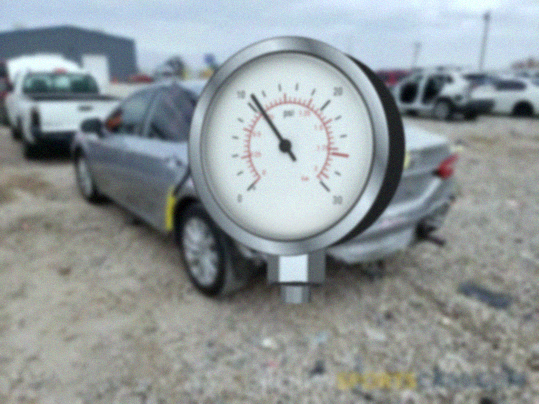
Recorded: 11,psi
